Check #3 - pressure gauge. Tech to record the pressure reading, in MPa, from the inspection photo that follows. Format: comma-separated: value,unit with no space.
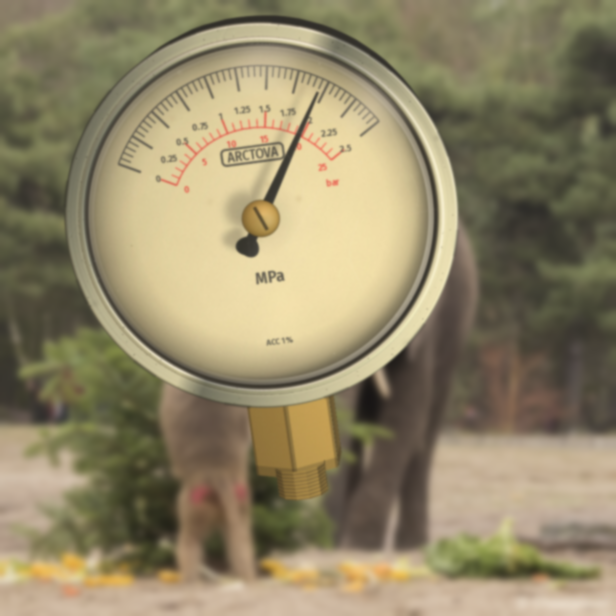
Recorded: 1.95,MPa
